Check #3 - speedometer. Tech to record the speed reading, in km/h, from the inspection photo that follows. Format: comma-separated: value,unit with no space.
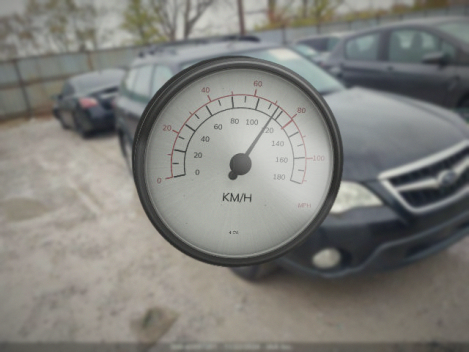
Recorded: 115,km/h
